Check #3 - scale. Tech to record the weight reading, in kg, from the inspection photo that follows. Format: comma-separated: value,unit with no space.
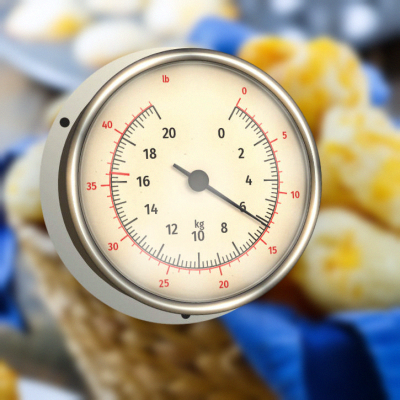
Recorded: 6.2,kg
